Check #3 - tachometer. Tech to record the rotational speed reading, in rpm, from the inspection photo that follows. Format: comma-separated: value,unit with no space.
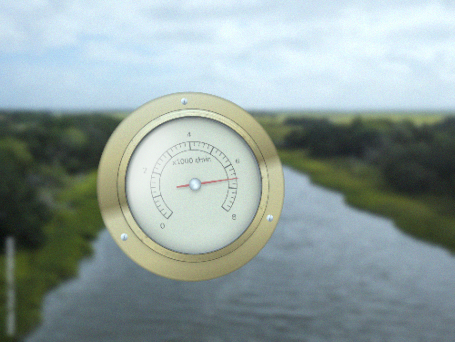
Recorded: 6600,rpm
